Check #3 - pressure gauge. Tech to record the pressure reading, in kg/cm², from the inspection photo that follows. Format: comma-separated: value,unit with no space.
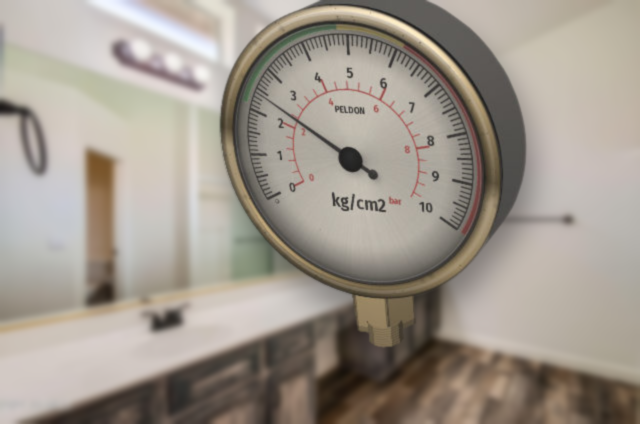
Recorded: 2.5,kg/cm²
